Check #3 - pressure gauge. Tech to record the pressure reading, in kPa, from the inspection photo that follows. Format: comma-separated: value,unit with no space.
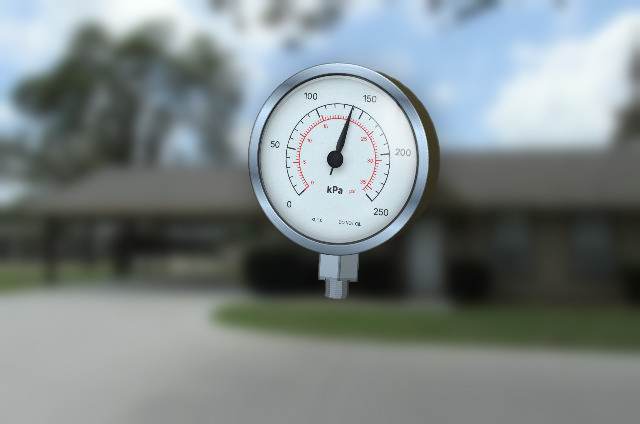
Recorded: 140,kPa
